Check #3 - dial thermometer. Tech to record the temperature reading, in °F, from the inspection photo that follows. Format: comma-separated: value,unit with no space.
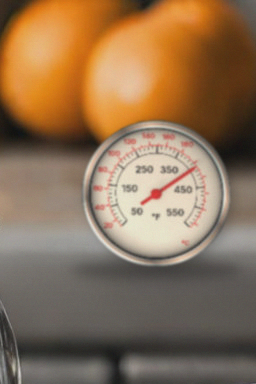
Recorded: 400,°F
